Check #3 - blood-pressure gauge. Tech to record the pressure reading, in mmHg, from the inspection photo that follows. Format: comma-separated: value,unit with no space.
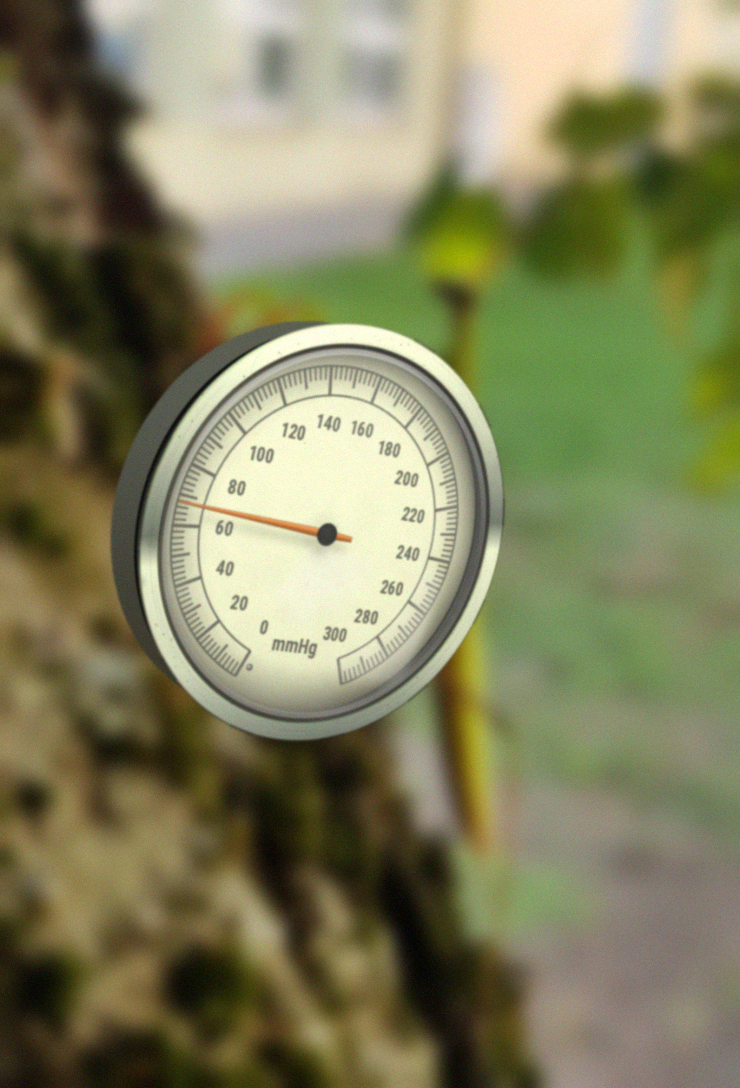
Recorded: 68,mmHg
